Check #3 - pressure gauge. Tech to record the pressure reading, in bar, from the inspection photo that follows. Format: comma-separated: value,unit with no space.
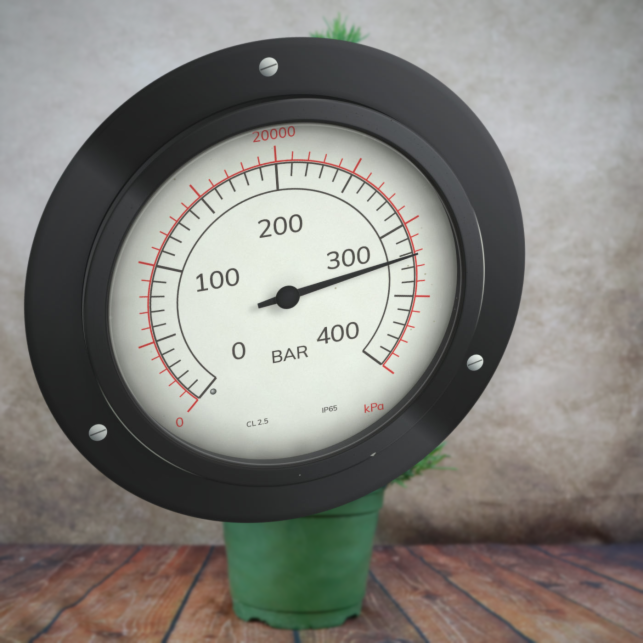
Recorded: 320,bar
